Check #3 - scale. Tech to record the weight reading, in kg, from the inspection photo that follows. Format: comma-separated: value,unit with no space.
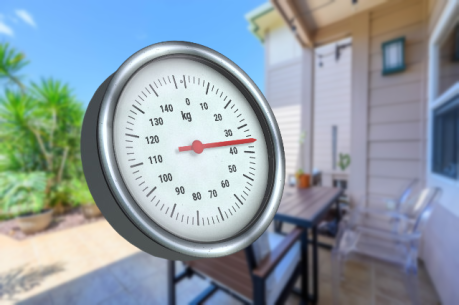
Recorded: 36,kg
